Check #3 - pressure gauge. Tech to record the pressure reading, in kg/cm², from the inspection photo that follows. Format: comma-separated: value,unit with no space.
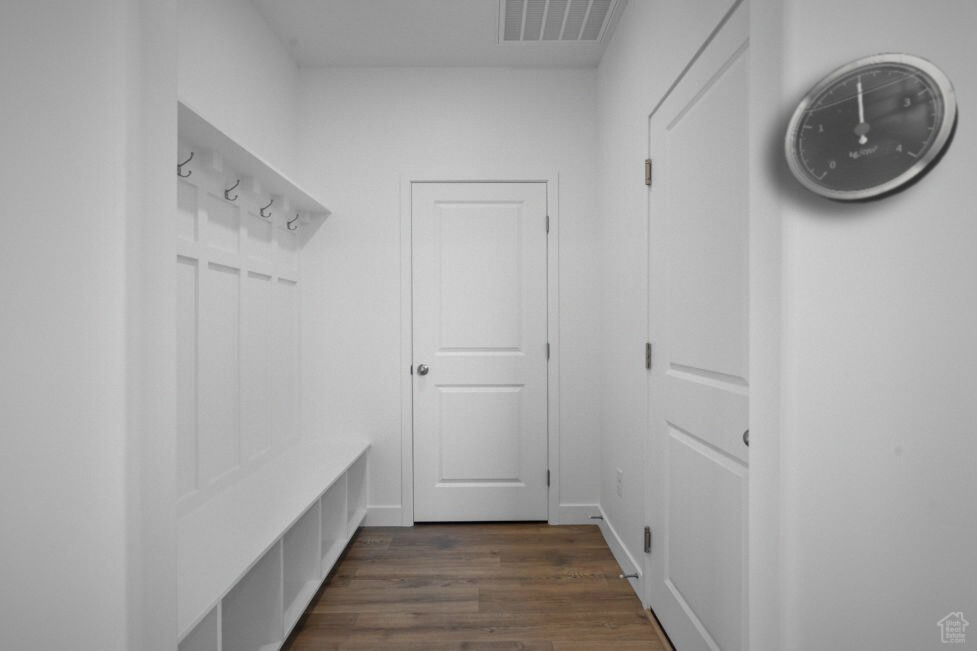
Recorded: 2,kg/cm²
